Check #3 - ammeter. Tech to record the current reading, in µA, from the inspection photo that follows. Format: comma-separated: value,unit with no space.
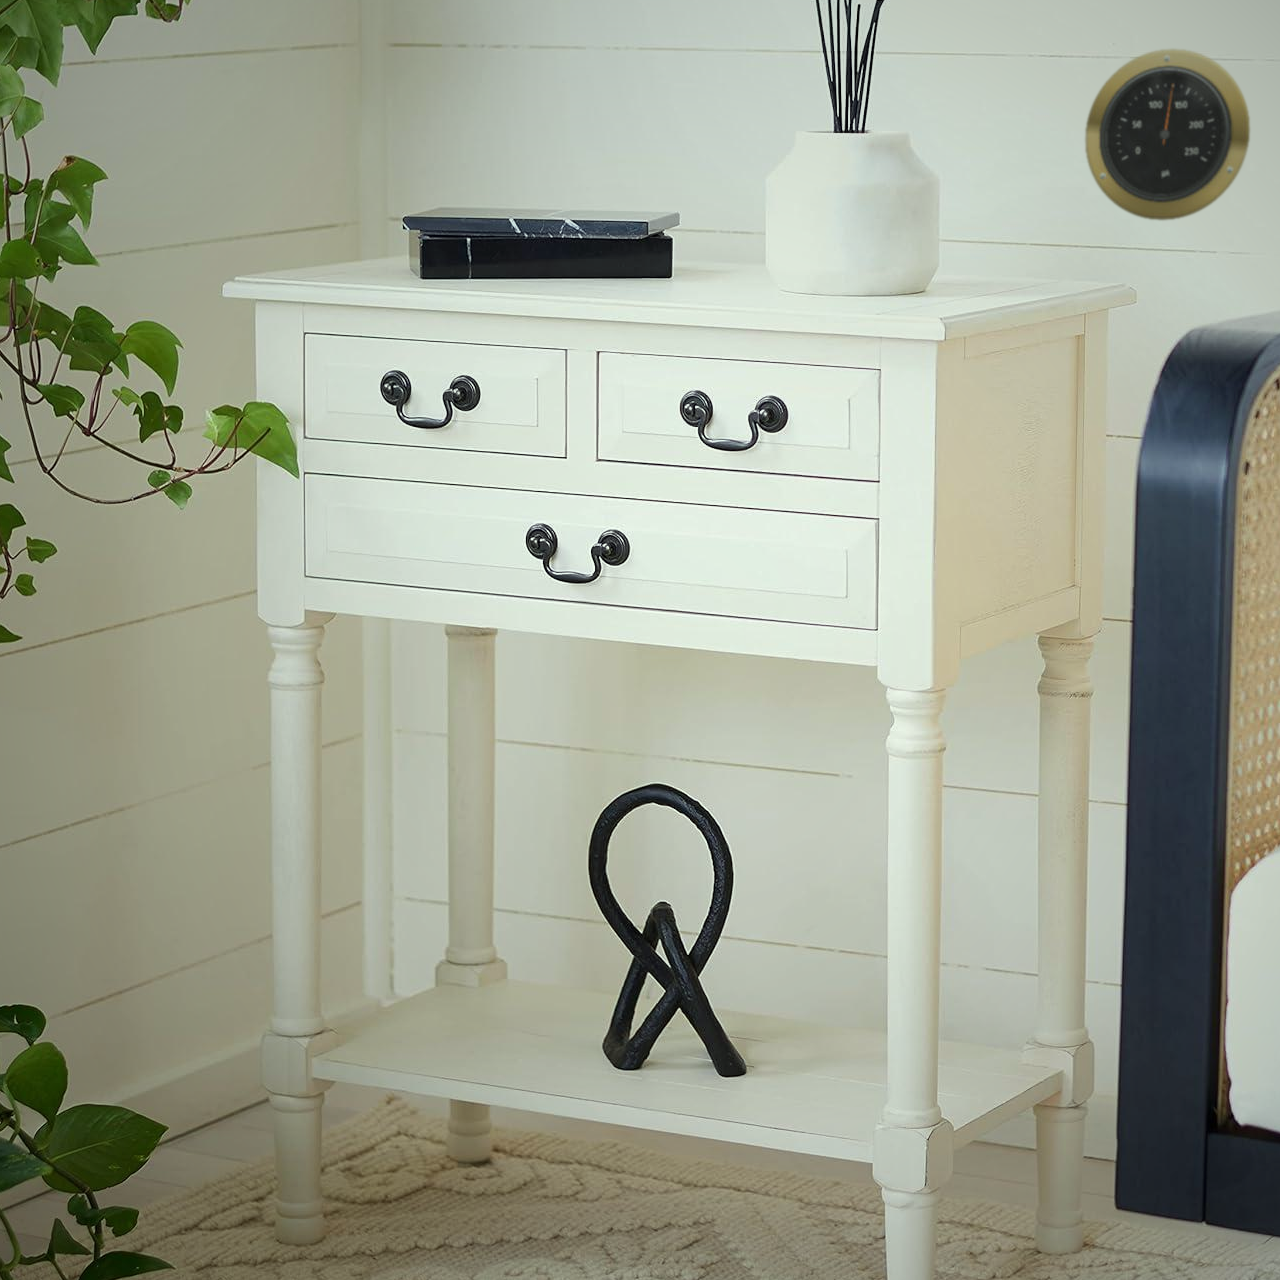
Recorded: 130,µA
